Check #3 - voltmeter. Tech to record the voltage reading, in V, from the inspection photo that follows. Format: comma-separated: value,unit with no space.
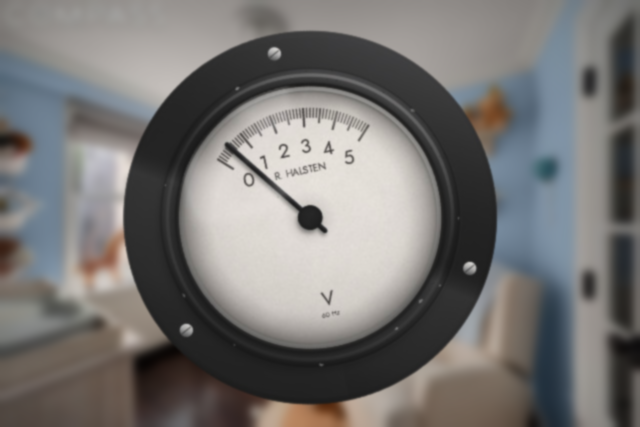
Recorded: 0.5,V
